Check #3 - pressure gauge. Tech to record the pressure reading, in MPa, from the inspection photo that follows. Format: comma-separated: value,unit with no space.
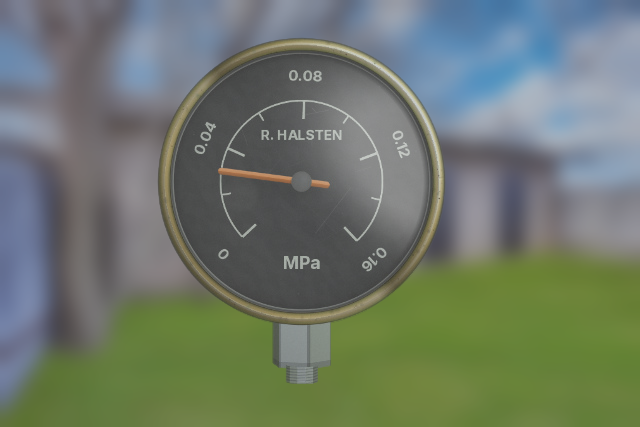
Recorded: 0.03,MPa
